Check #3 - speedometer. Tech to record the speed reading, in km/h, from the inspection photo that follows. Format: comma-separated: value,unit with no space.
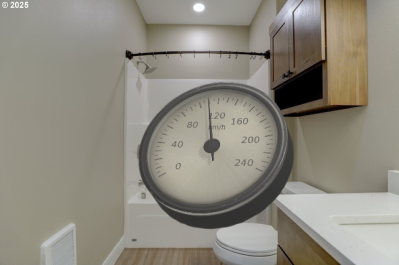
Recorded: 110,km/h
